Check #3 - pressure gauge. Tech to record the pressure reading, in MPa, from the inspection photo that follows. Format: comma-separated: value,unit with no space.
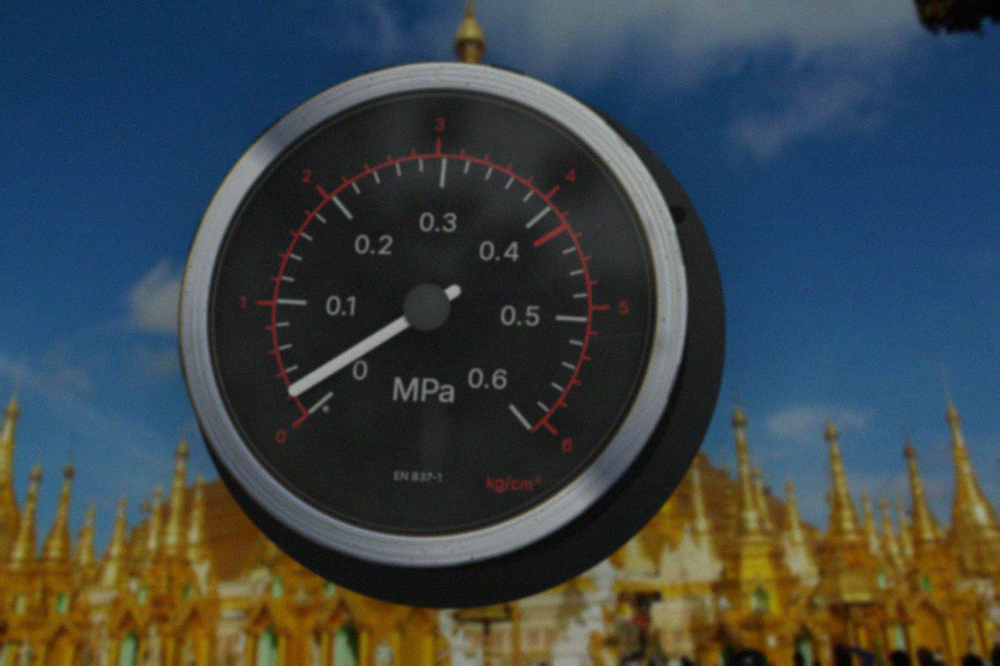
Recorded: 0.02,MPa
